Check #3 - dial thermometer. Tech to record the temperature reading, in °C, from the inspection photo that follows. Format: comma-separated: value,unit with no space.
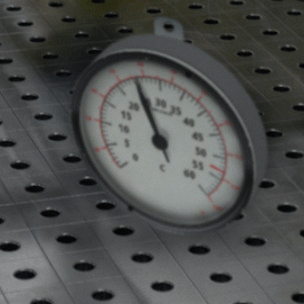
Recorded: 25,°C
